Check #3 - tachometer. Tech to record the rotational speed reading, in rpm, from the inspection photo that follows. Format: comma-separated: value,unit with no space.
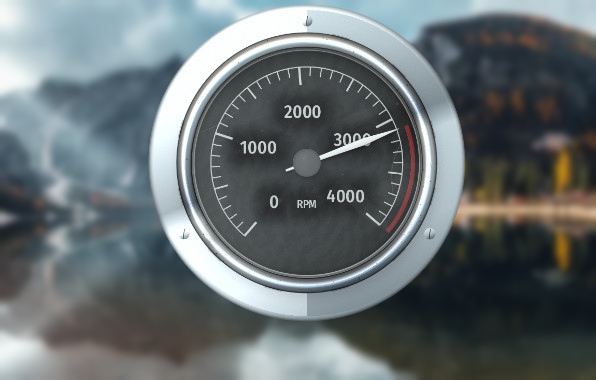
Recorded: 3100,rpm
